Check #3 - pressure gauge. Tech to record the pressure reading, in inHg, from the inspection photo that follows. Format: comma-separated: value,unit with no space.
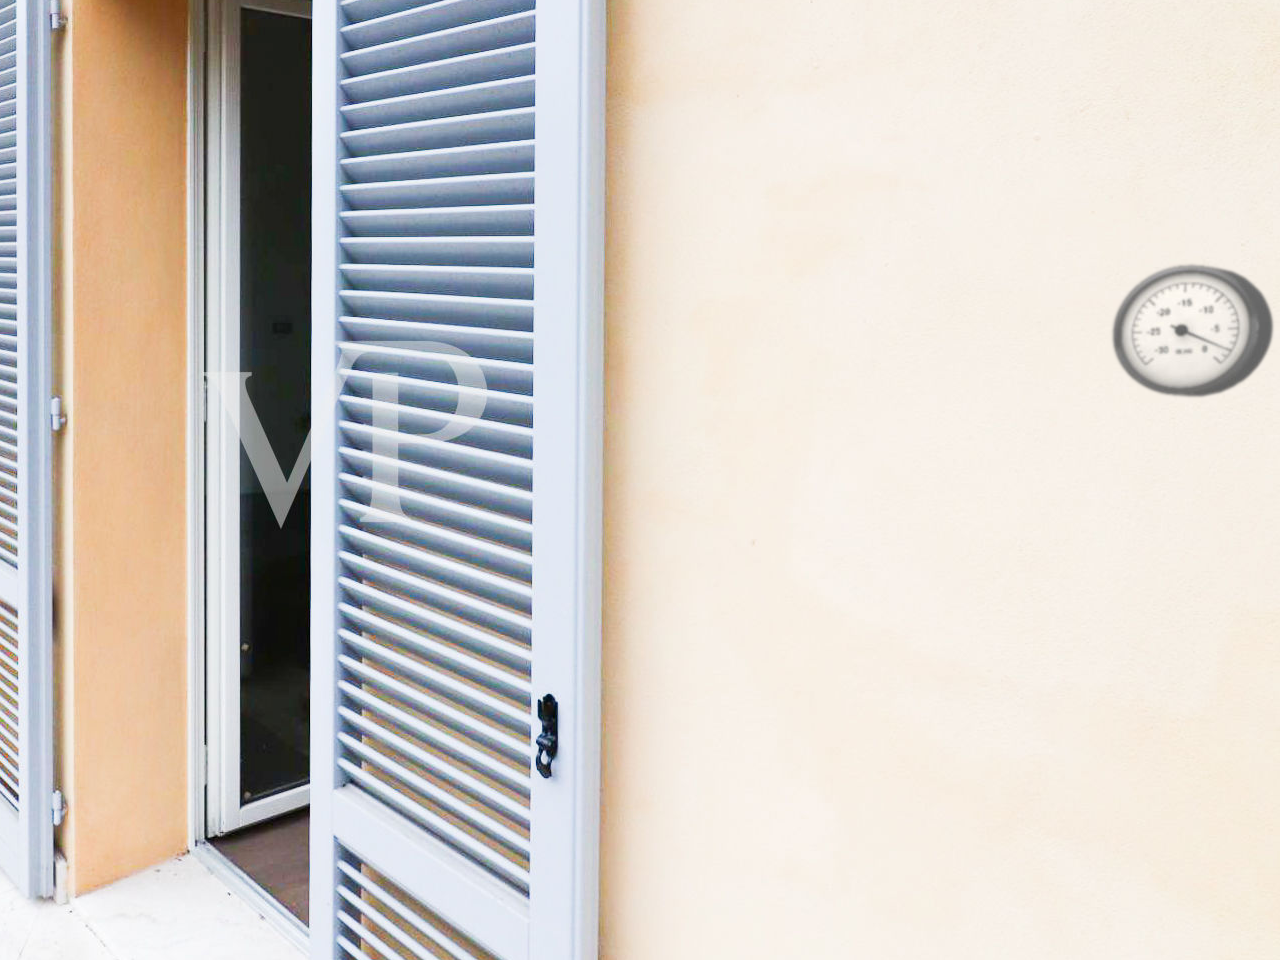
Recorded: -2,inHg
